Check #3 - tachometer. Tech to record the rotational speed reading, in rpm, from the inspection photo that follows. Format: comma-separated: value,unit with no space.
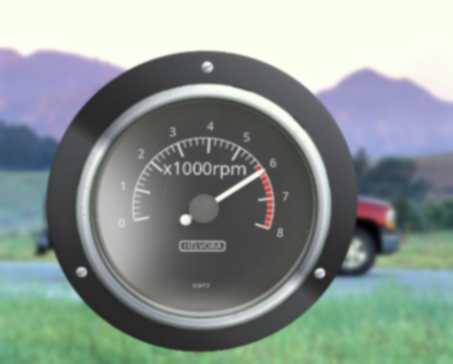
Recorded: 6000,rpm
